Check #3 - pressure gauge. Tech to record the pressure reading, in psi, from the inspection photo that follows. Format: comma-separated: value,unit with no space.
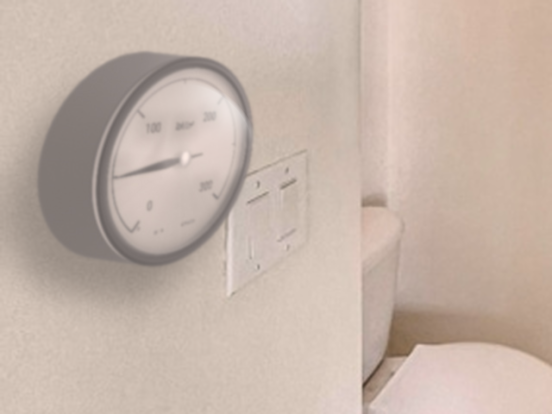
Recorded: 50,psi
